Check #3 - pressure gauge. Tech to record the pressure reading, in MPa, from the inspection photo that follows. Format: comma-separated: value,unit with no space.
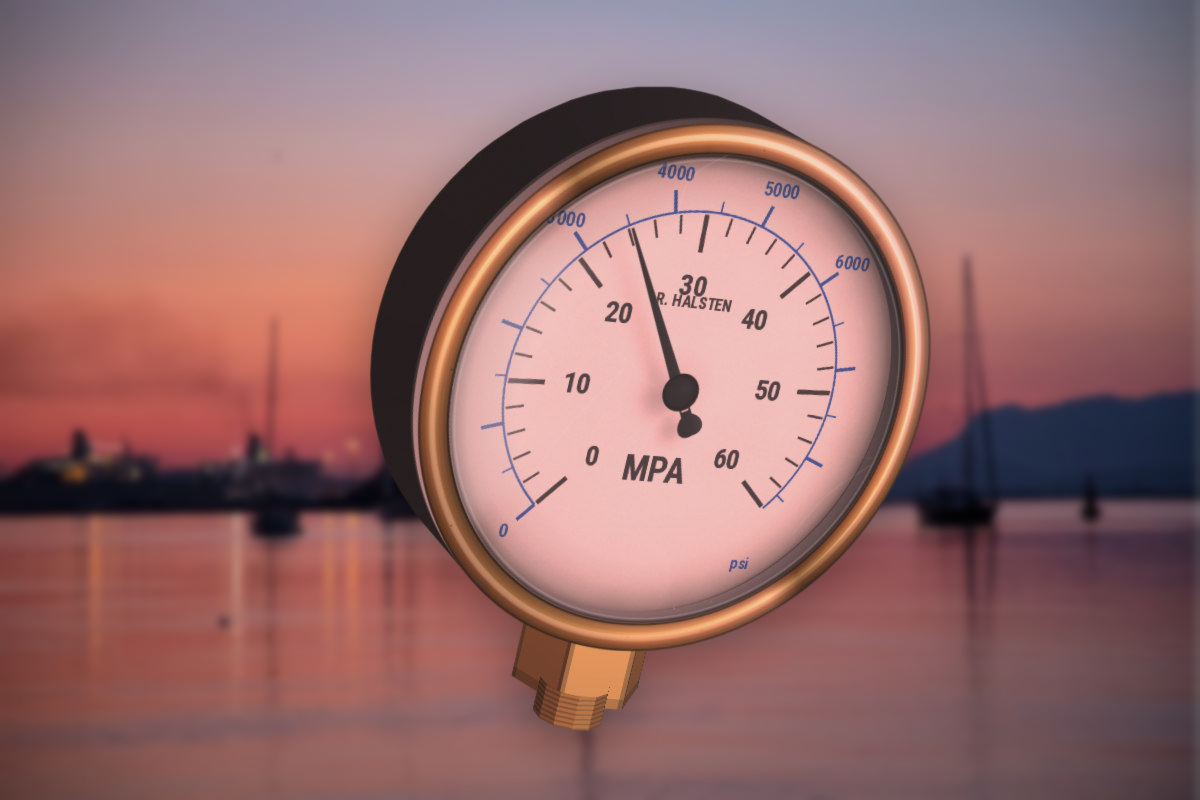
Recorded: 24,MPa
